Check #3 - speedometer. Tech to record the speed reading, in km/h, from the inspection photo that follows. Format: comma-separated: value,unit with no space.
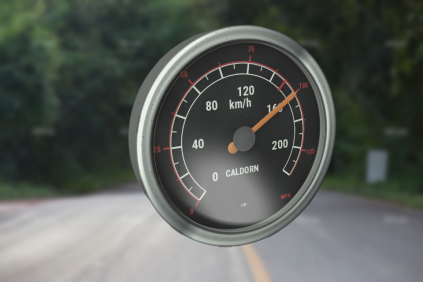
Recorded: 160,km/h
